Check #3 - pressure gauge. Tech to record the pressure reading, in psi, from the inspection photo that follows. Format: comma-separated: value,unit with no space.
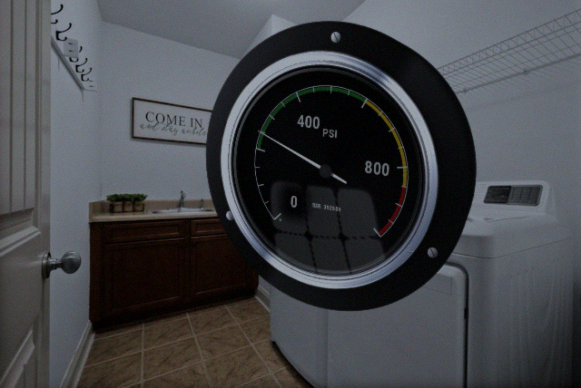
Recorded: 250,psi
